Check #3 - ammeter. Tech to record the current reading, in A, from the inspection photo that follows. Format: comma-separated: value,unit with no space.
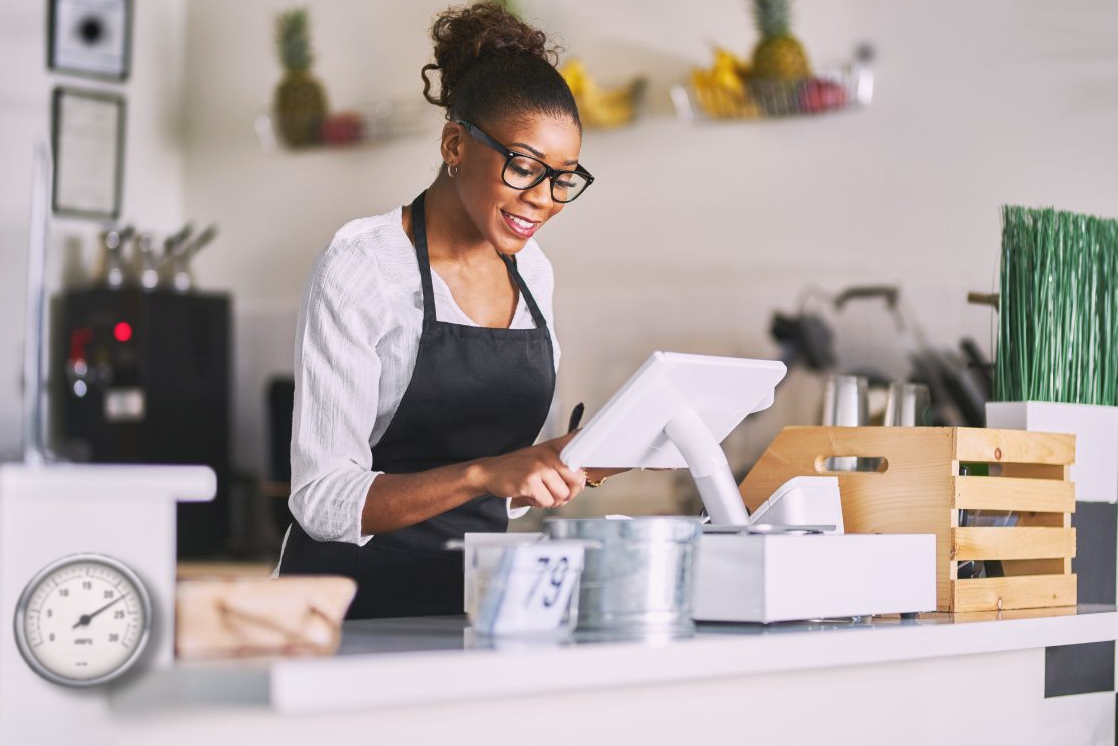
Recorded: 22,A
